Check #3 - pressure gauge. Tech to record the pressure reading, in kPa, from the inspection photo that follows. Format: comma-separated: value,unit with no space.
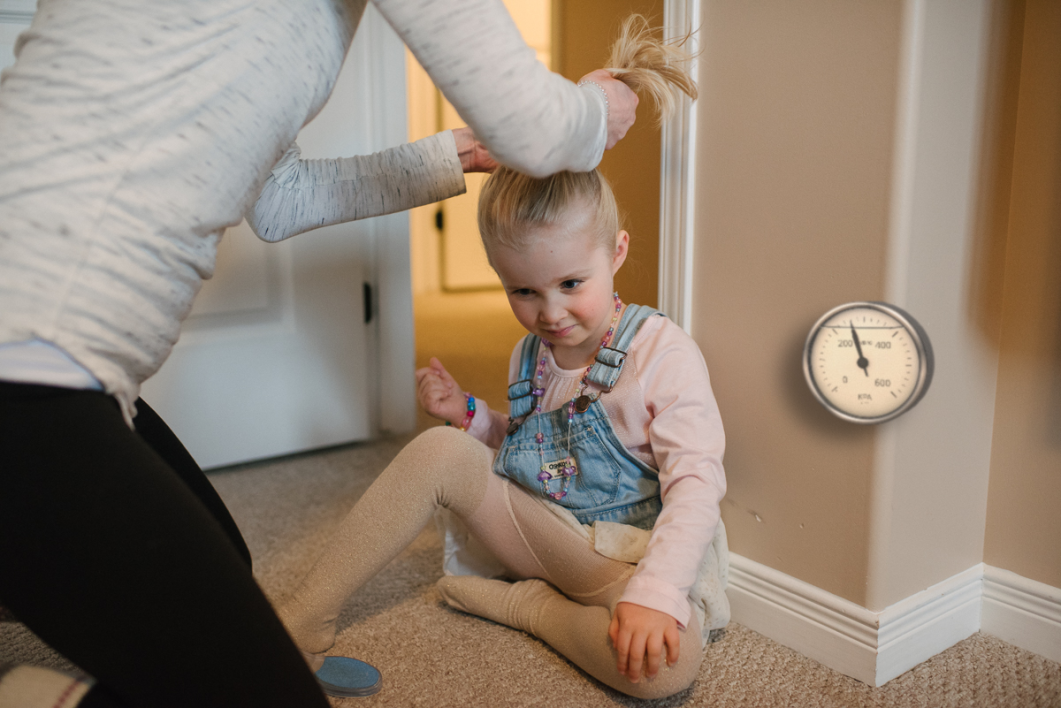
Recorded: 260,kPa
